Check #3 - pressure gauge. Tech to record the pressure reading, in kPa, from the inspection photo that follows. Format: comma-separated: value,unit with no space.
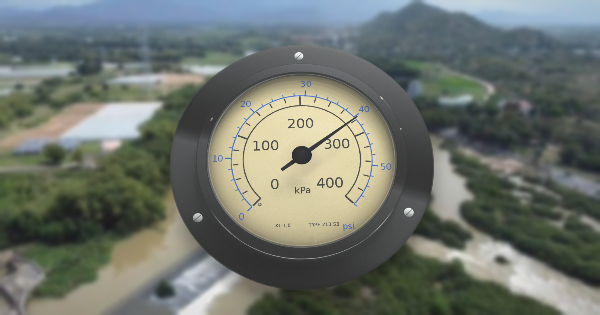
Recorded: 280,kPa
